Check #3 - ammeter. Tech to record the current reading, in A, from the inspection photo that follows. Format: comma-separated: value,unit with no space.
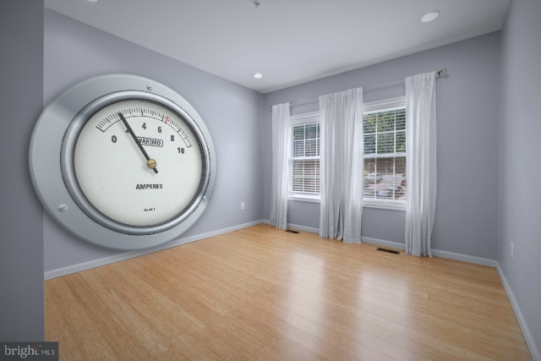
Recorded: 2,A
